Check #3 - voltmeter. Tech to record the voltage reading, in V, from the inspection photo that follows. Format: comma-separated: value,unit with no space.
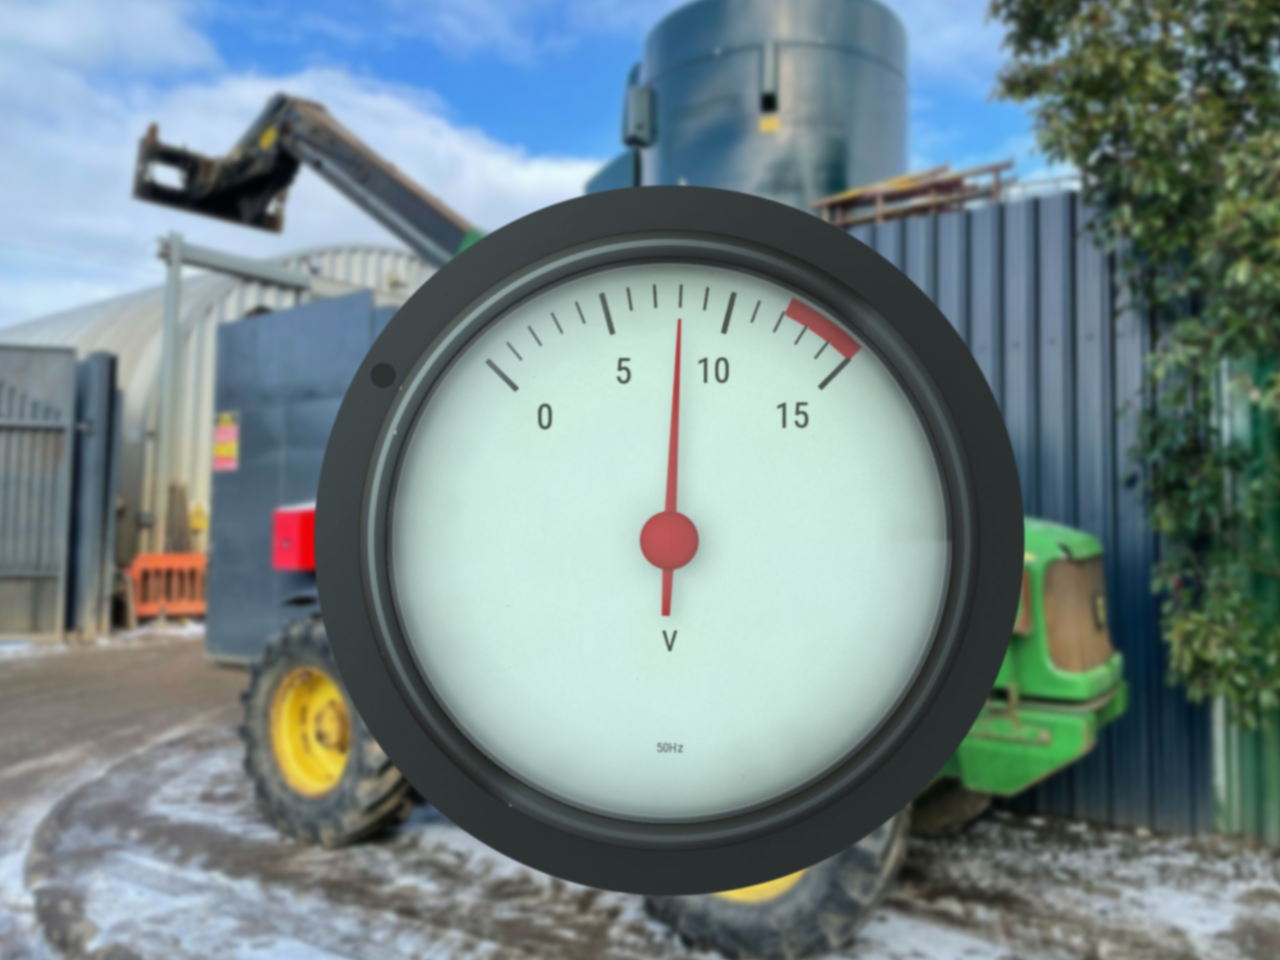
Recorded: 8,V
